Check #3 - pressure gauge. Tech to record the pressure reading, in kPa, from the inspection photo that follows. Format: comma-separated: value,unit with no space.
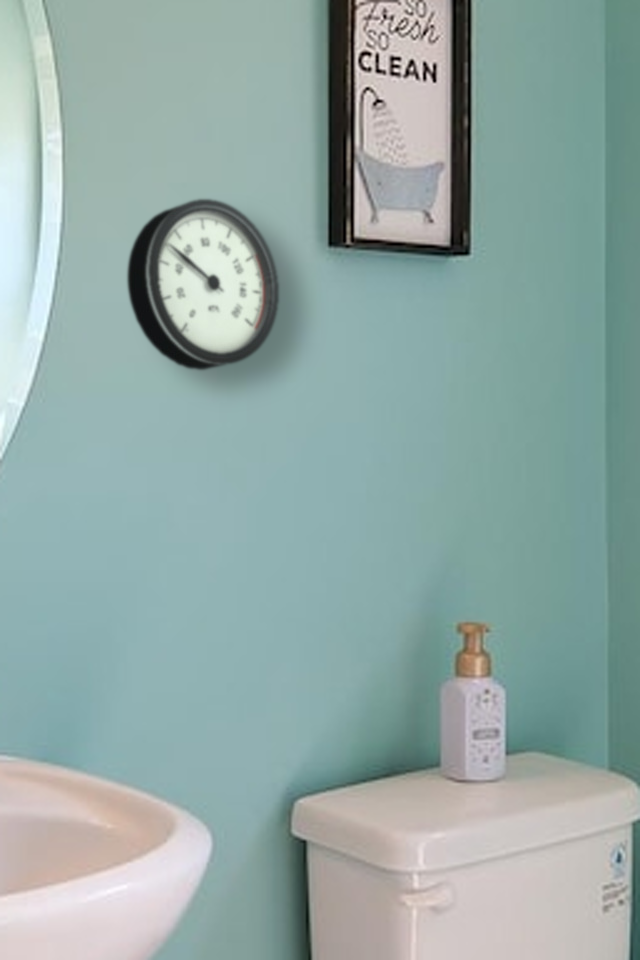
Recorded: 50,kPa
